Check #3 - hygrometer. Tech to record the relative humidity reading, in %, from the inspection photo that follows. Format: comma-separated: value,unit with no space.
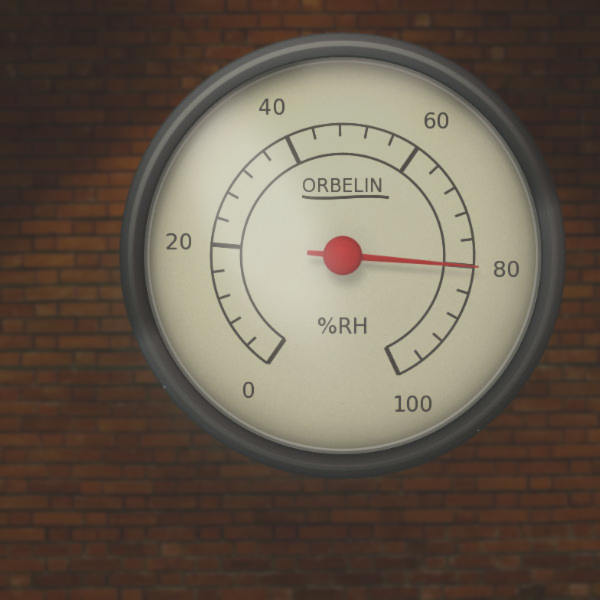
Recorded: 80,%
